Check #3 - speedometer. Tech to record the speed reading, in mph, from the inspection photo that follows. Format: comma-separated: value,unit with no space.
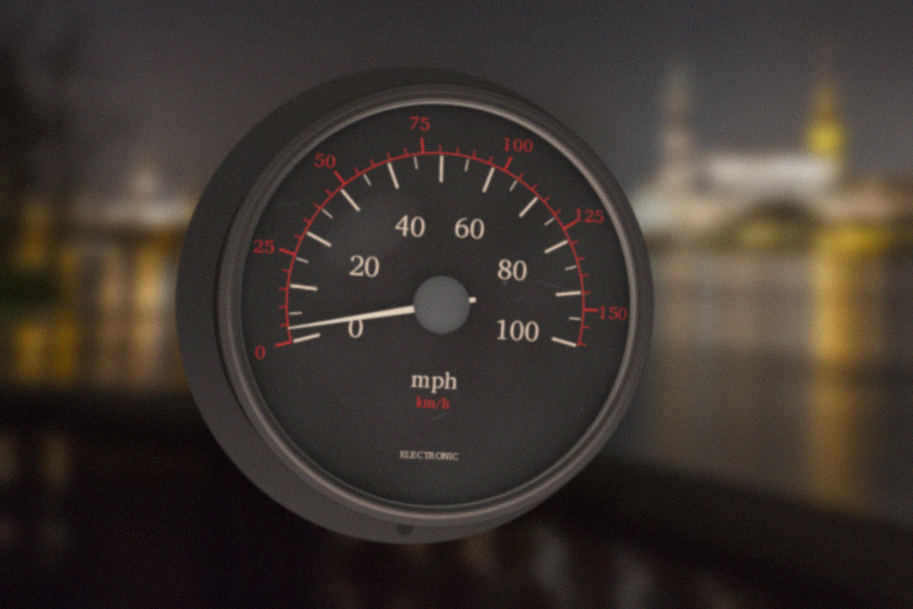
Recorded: 2.5,mph
